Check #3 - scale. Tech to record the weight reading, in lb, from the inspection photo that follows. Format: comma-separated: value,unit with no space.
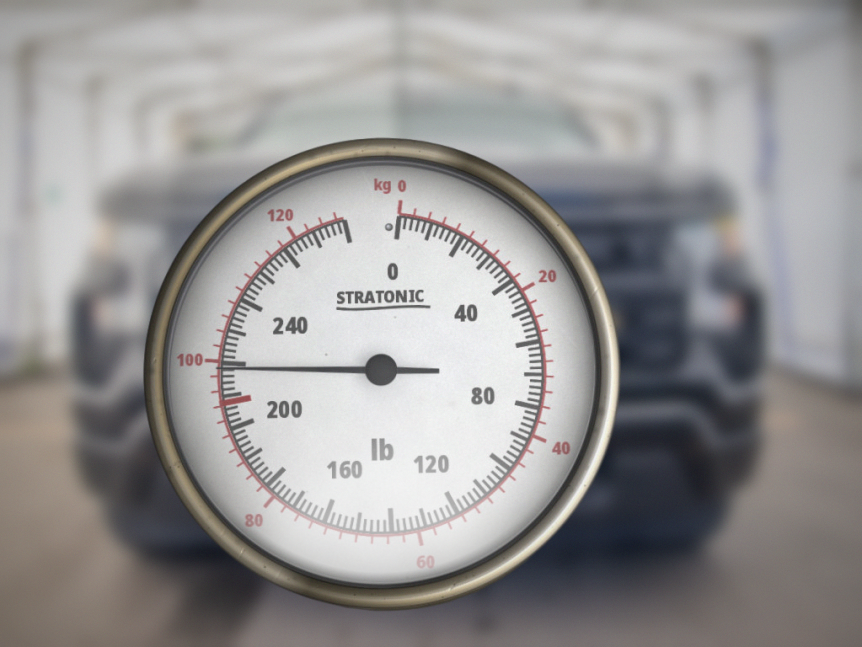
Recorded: 218,lb
